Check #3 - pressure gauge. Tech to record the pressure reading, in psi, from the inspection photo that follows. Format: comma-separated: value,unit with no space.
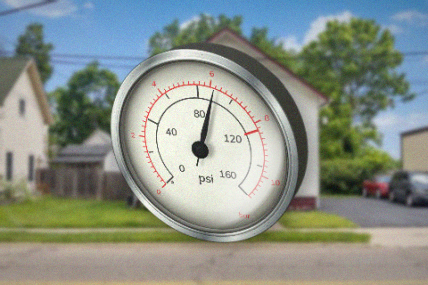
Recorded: 90,psi
